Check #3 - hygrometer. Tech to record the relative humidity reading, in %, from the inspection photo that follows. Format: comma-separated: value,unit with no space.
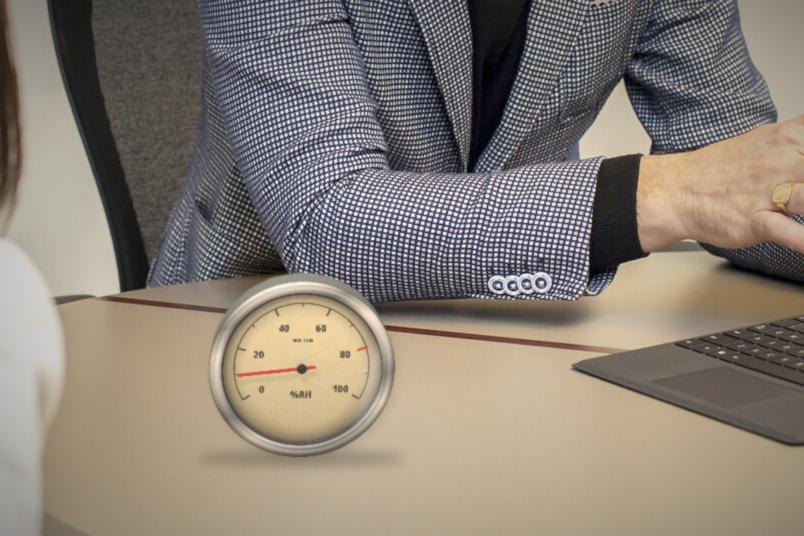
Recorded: 10,%
